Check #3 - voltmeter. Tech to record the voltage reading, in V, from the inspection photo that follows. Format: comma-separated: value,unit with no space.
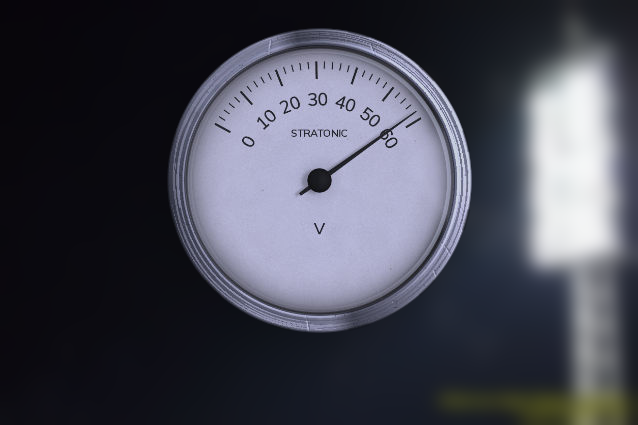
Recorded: 58,V
